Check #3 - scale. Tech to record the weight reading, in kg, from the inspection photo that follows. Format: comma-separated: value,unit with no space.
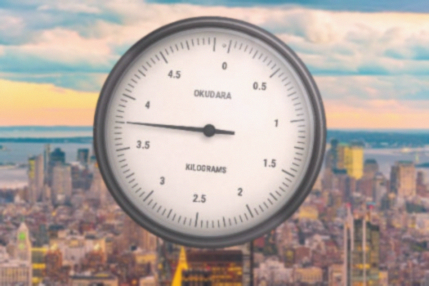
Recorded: 3.75,kg
